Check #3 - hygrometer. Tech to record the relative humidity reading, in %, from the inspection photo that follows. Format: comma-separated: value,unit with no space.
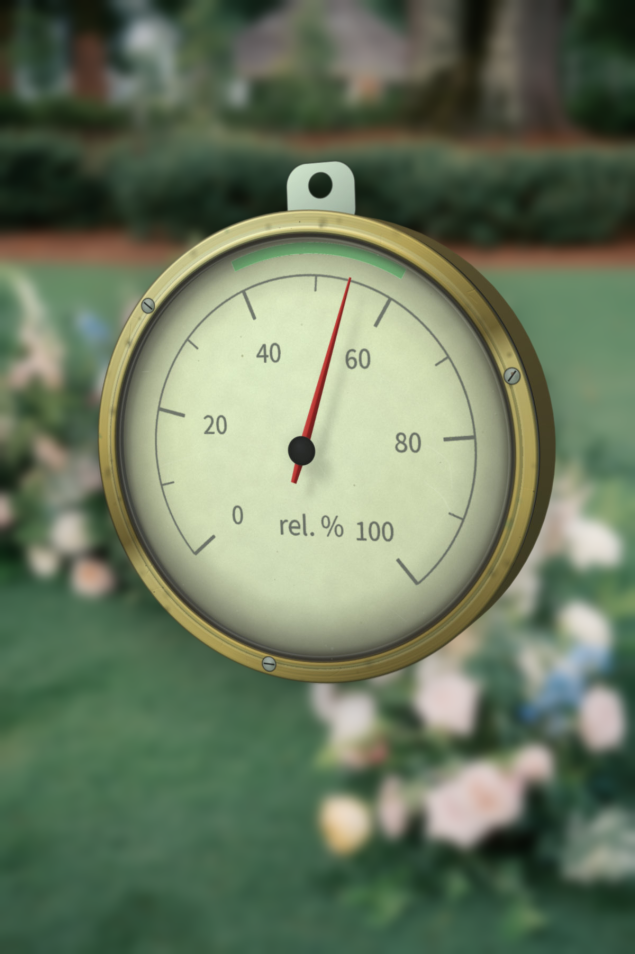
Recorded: 55,%
